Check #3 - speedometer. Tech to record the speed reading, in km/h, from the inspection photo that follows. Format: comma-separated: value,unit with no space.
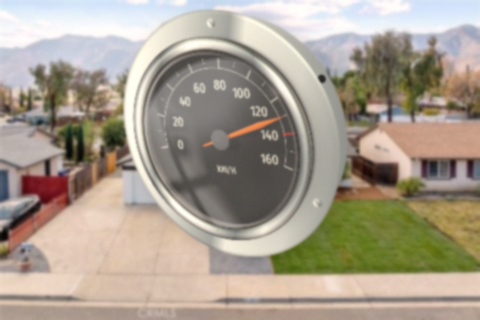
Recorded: 130,km/h
